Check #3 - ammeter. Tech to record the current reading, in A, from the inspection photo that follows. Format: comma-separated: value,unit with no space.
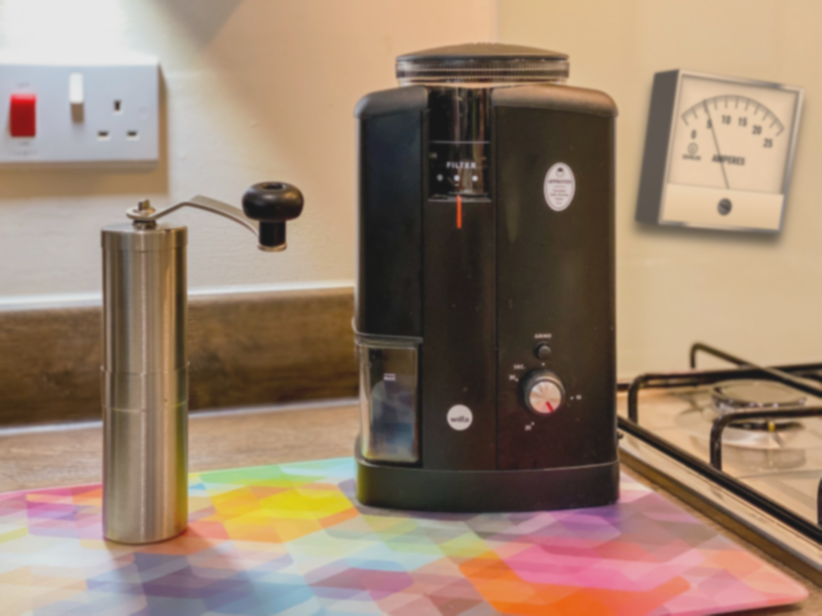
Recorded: 5,A
